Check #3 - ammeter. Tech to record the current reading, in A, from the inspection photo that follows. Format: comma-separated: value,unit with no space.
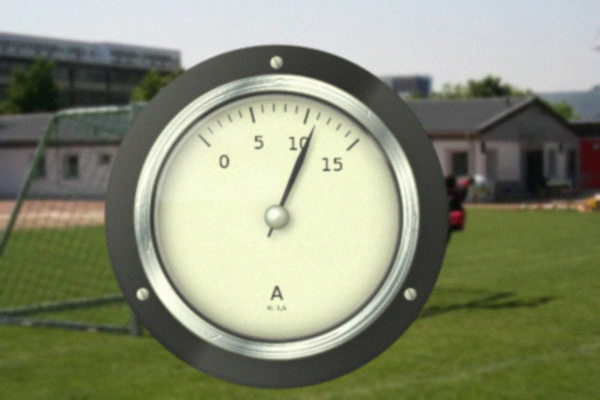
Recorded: 11,A
